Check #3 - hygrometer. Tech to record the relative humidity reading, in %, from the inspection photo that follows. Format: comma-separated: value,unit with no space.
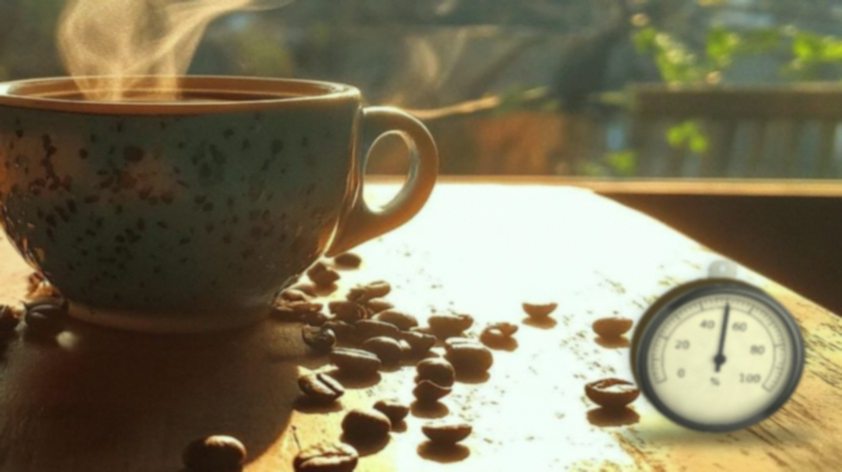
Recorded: 50,%
